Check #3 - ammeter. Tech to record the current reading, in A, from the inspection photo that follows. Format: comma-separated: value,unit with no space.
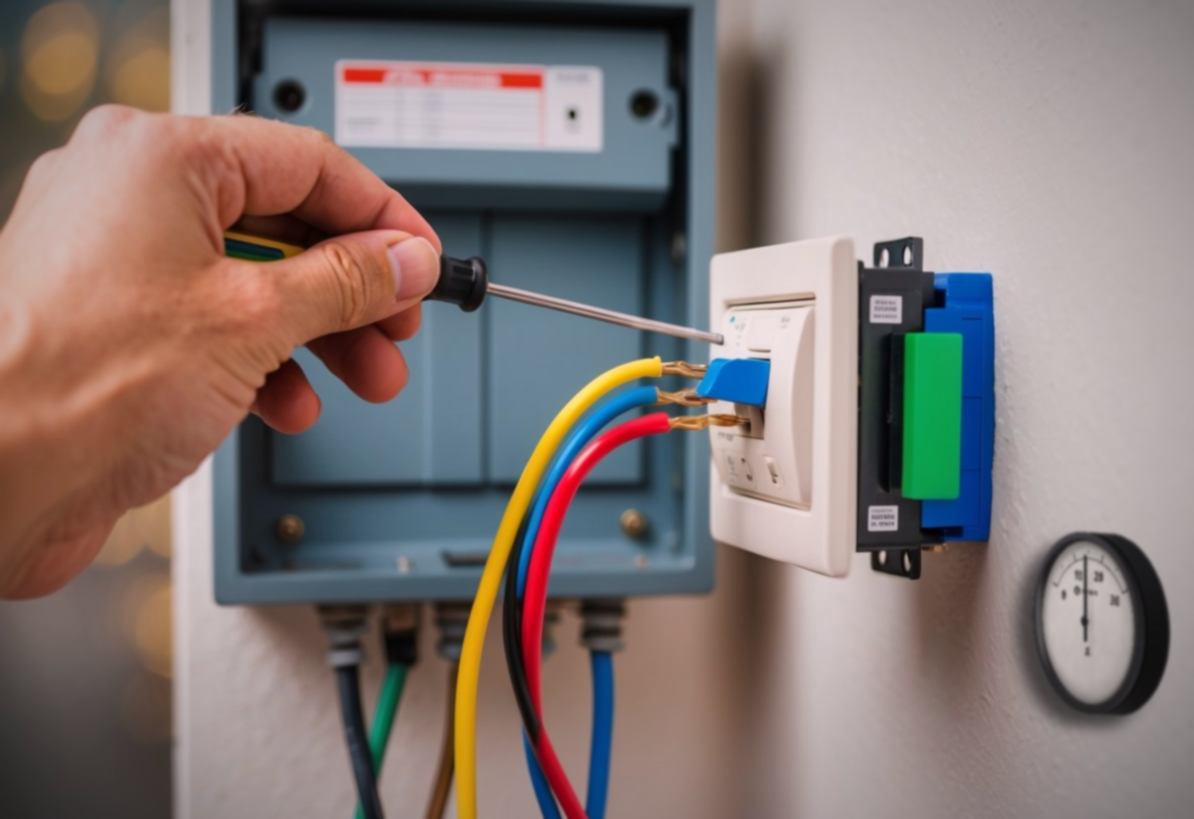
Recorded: 15,A
